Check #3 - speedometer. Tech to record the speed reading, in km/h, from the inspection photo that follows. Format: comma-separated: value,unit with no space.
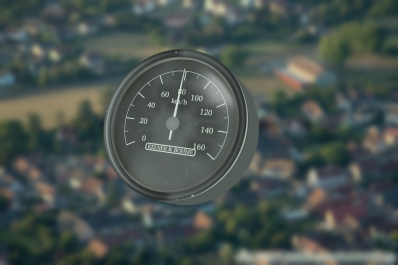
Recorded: 80,km/h
